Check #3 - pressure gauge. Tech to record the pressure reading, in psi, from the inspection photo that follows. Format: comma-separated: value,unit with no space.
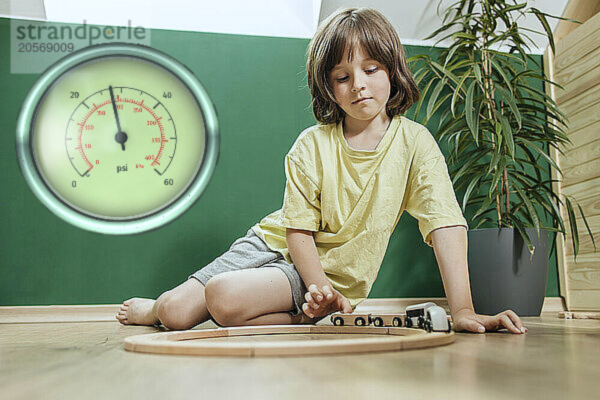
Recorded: 27.5,psi
